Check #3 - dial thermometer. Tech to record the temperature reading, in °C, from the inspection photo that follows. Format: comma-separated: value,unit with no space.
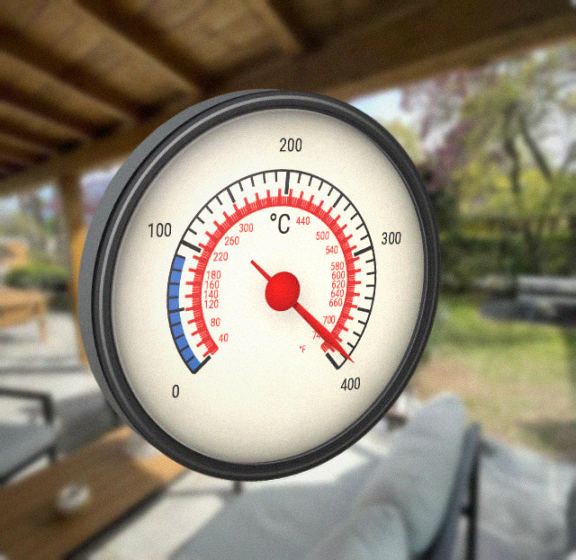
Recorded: 390,°C
